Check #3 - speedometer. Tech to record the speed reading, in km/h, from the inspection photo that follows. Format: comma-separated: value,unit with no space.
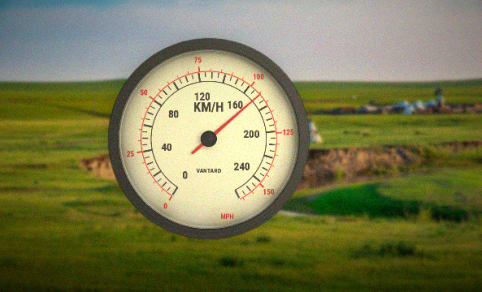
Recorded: 170,km/h
